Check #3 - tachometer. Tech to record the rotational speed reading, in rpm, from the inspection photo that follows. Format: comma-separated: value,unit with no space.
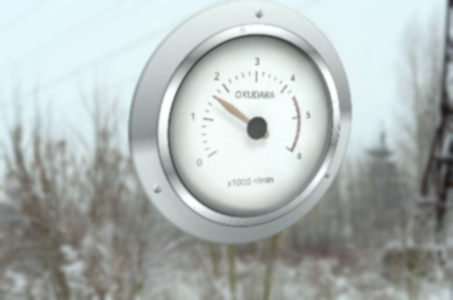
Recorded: 1600,rpm
